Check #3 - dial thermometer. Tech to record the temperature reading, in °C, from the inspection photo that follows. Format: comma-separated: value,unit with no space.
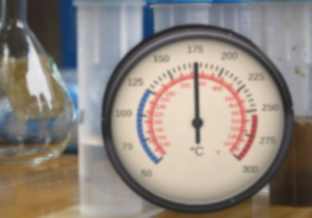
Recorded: 175,°C
